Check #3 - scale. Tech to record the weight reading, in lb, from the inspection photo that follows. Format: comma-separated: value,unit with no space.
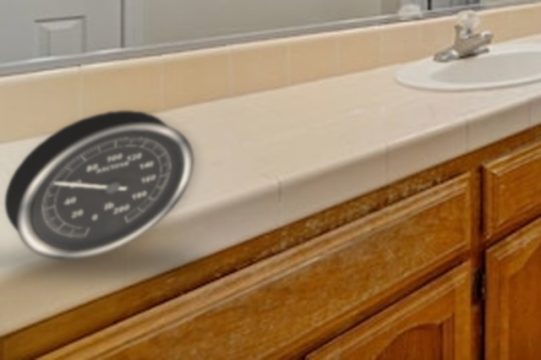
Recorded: 60,lb
